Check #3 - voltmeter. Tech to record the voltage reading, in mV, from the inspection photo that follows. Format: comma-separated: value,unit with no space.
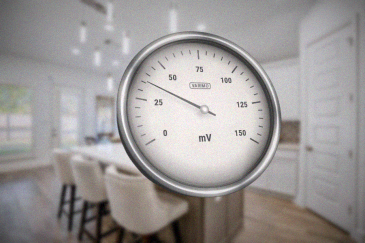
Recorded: 35,mV
